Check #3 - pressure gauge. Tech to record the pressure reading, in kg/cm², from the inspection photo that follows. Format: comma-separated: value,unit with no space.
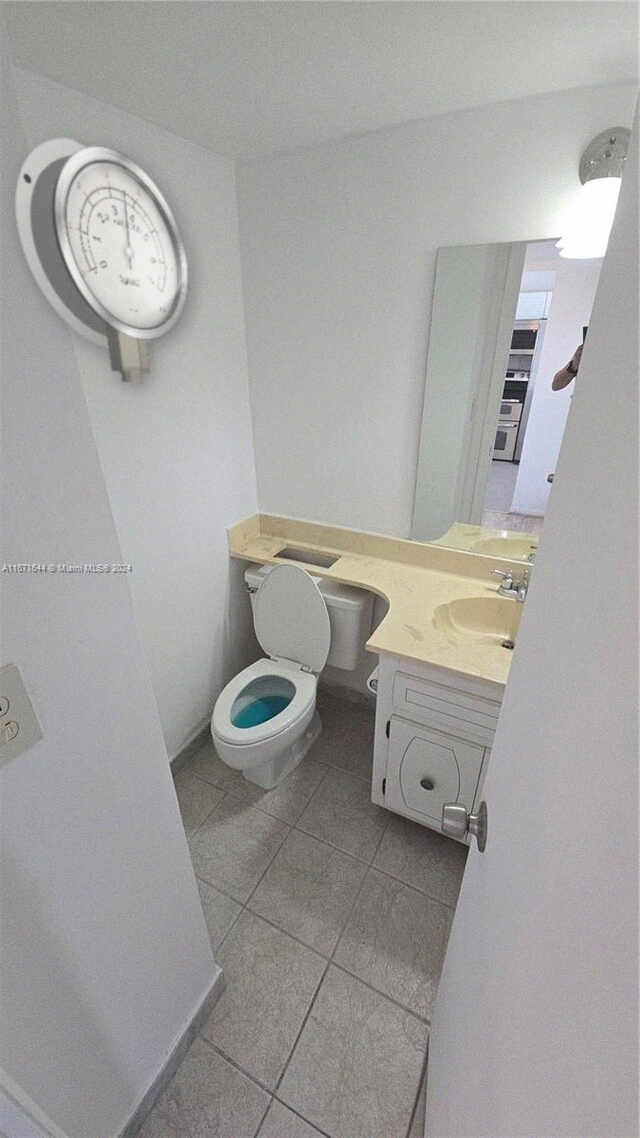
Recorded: 3.5,kg/cm²
